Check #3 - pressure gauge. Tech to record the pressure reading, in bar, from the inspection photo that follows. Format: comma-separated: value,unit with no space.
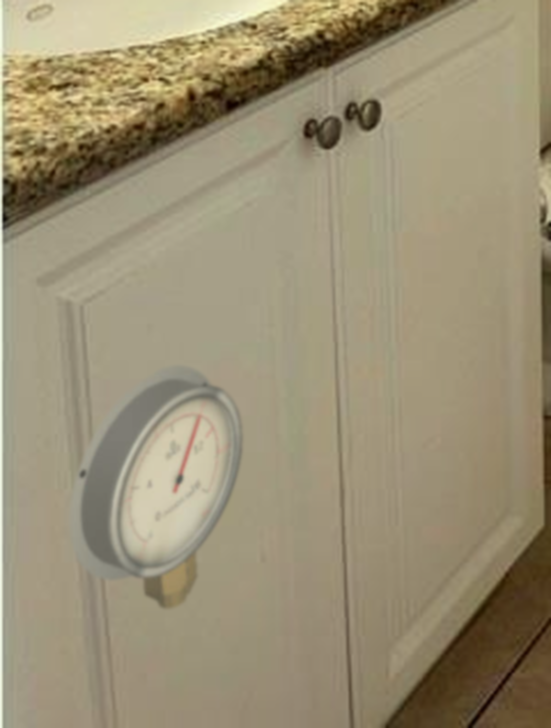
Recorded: 10,bar
